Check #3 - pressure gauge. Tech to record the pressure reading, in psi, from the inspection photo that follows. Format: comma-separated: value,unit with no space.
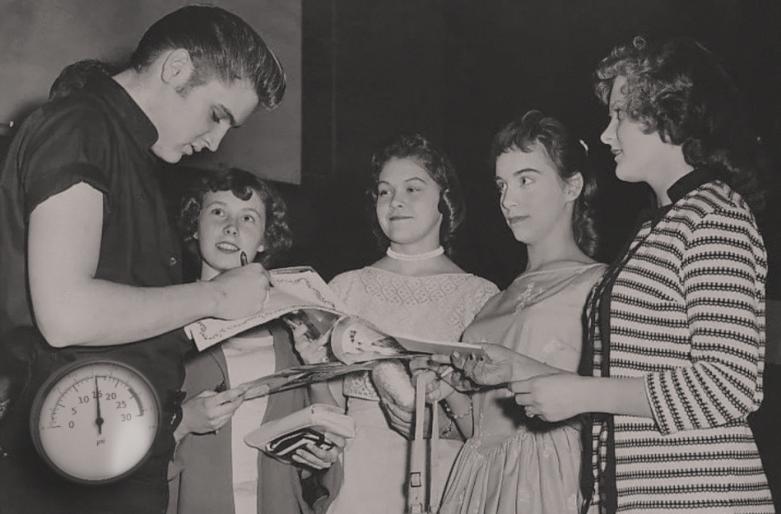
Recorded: 15,psi
